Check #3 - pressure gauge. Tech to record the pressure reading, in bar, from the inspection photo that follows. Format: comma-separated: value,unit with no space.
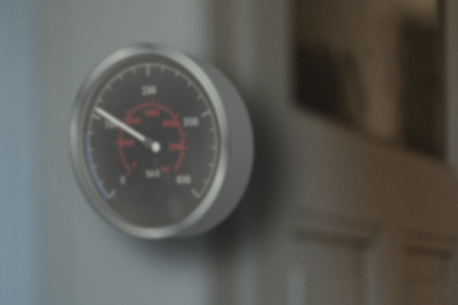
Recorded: 110,bar
